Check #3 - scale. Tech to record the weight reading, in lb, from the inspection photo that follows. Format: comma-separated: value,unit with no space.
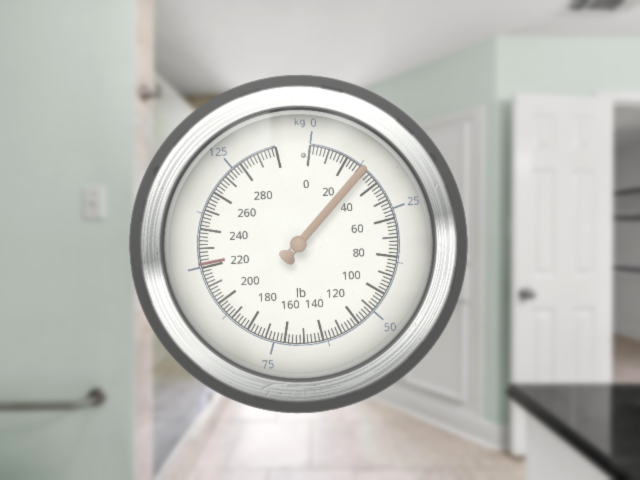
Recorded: 30,lb
